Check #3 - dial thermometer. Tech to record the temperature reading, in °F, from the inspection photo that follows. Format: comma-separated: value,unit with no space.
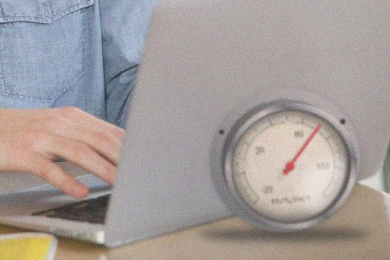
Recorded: 70,°F
